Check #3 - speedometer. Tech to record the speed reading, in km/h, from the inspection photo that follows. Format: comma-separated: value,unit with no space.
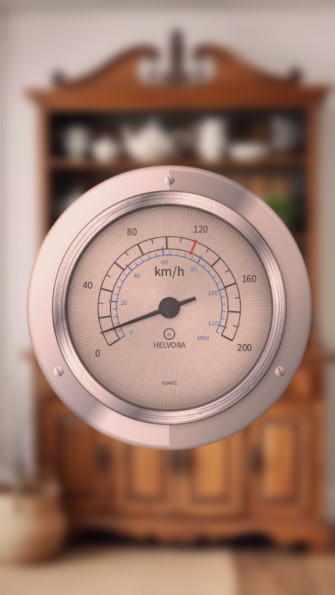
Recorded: 10,km/h
